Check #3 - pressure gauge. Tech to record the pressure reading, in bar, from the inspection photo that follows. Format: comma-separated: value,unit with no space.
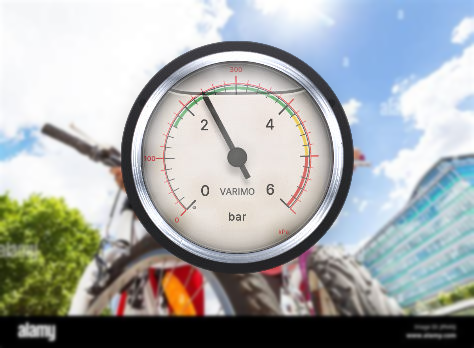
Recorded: 2.4,bar
